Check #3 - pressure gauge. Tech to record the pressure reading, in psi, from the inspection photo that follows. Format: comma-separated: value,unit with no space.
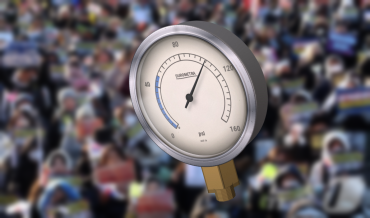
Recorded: 105,psi
